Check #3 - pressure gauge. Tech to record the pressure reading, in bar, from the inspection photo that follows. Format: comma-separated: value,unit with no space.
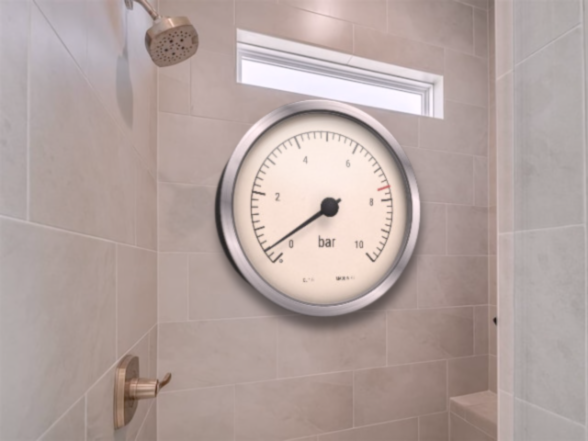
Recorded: 0.4,bar
